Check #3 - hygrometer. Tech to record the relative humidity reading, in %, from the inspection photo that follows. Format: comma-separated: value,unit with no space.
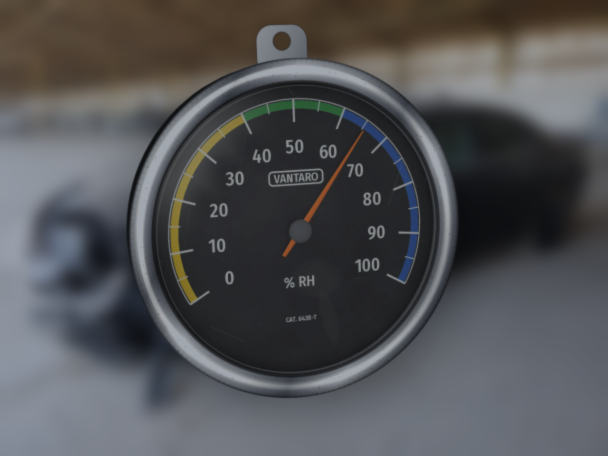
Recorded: 65,%
